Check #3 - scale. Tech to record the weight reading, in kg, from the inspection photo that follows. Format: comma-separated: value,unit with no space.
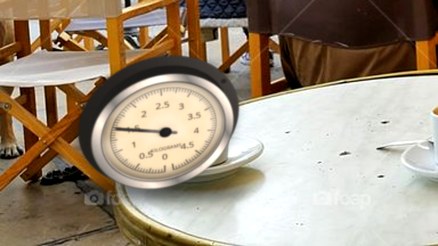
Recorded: 1.5,kg
